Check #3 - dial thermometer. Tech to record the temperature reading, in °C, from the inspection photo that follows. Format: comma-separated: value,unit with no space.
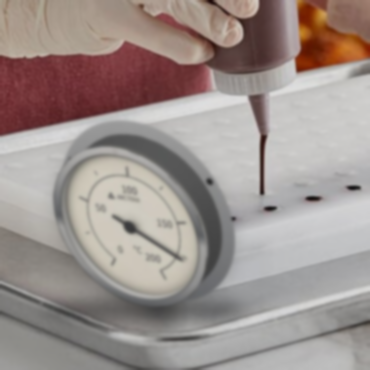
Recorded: 175,°C
